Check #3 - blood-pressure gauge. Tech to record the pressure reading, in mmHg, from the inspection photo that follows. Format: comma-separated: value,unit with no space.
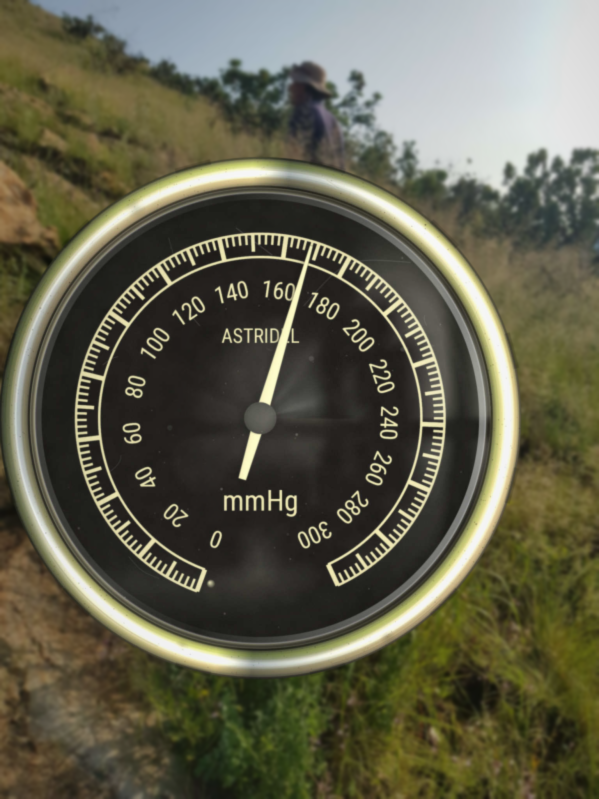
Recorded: 168,mmHg
